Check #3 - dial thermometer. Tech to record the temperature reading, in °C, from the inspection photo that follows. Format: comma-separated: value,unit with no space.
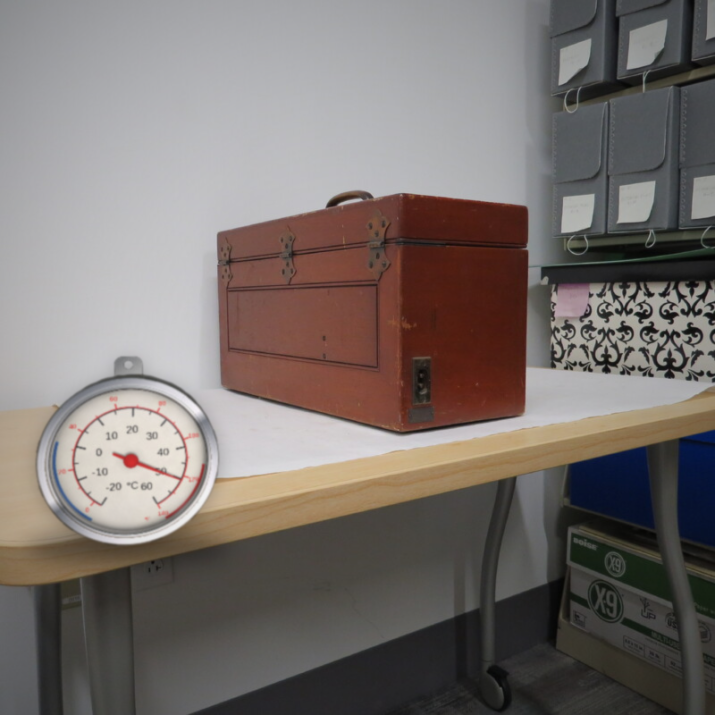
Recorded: 50,°C
